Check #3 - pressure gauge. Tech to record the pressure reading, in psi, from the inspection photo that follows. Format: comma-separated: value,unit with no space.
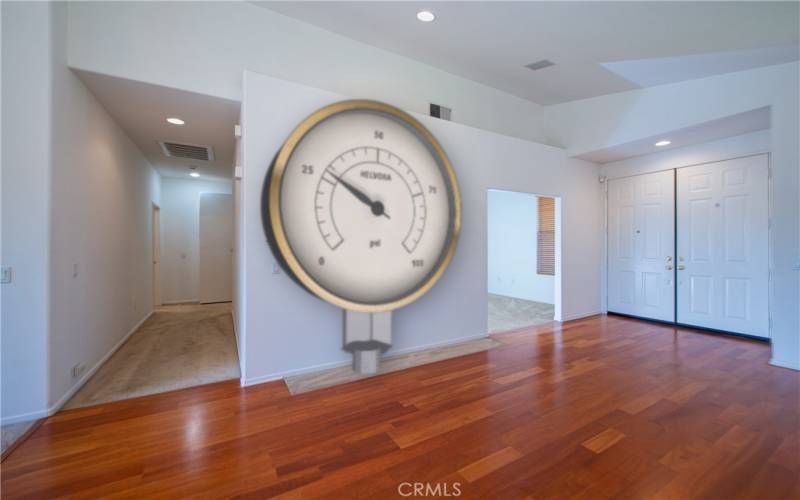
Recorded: 27.5,psi
